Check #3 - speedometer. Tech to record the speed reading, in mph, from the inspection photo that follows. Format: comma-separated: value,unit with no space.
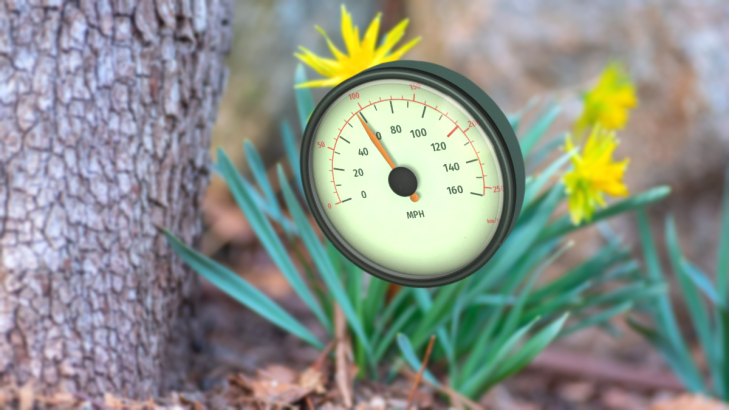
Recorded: 60,mph
